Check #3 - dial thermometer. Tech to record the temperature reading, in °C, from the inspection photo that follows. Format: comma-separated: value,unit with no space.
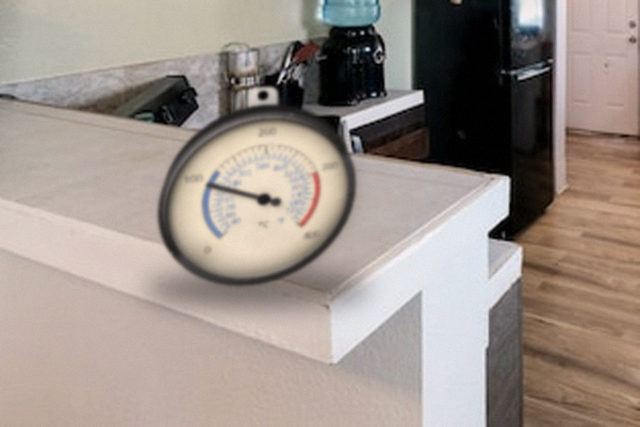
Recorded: 100,°C
